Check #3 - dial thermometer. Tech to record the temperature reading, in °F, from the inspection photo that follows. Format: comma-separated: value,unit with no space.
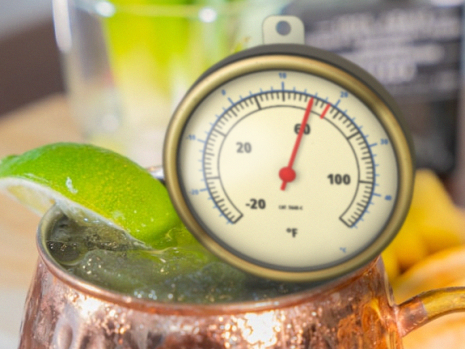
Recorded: 60,°F
